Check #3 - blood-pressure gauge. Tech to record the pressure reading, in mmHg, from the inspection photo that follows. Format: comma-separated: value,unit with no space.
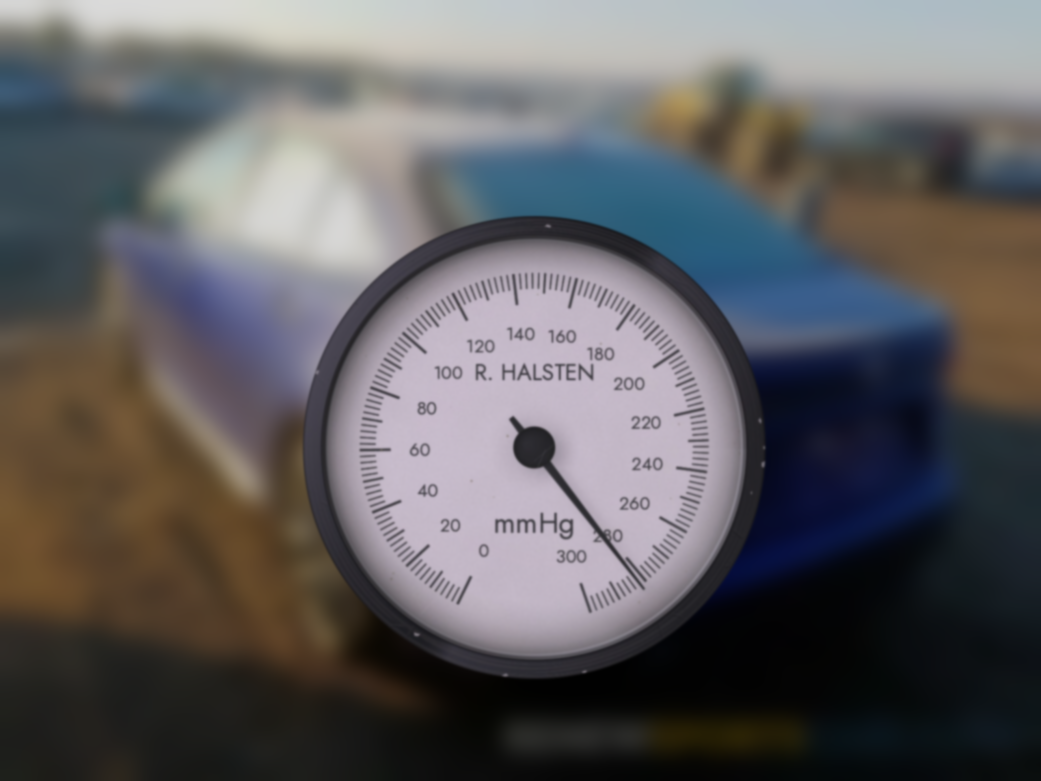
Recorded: 282,mmHg
